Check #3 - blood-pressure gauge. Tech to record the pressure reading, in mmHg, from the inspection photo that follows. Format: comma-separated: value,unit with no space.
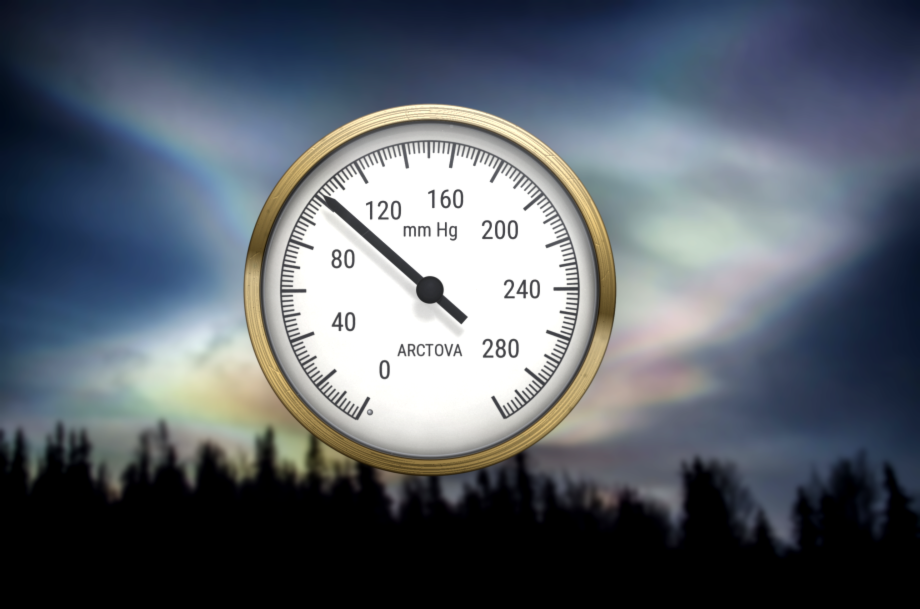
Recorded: 102,mmHg
